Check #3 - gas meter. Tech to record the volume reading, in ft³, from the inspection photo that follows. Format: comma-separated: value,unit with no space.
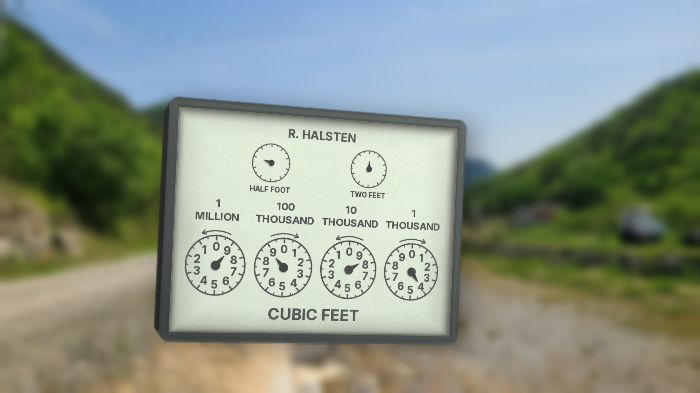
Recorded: 888400,ft³
